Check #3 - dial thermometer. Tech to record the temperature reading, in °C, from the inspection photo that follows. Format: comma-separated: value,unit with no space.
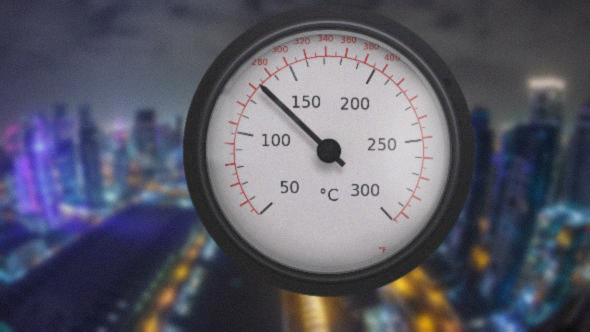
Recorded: 130,°C
